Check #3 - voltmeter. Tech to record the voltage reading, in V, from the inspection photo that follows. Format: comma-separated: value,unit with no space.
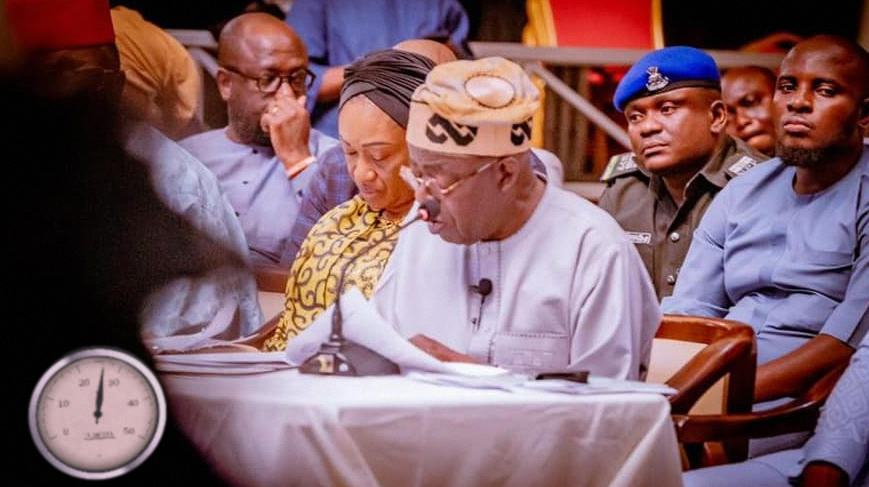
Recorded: 26,V
